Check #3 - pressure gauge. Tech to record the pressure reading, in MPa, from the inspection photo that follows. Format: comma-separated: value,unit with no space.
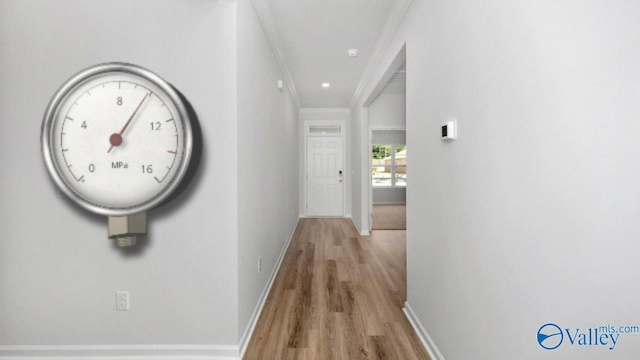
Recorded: 10,MPa
